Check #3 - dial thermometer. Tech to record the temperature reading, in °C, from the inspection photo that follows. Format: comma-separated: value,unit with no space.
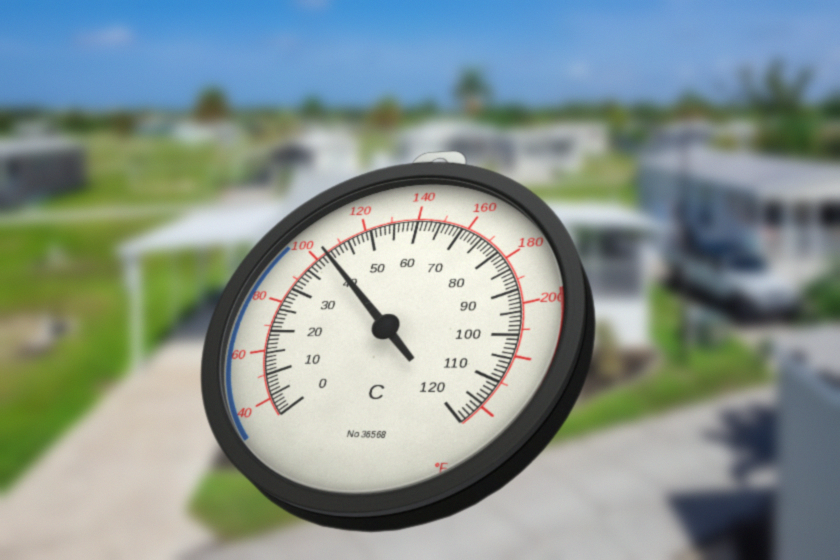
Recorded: 40,°C
